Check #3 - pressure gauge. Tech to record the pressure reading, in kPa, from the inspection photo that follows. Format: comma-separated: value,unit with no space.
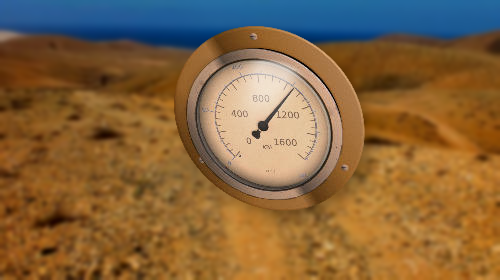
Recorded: 1050,kPa
